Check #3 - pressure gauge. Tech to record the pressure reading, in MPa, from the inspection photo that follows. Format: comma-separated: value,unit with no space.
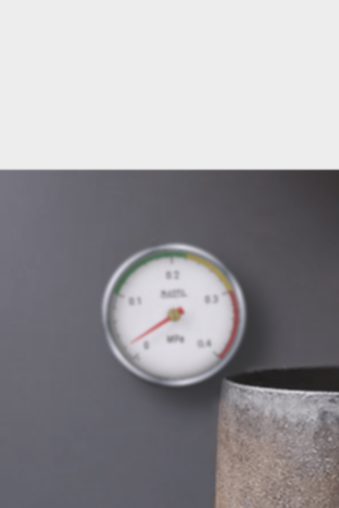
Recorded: 0.02,MPa
